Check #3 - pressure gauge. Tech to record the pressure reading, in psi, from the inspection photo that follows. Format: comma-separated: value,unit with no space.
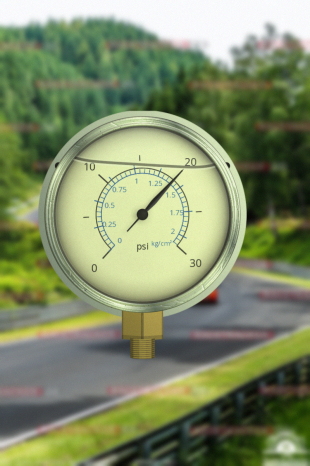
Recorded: 20,psi
